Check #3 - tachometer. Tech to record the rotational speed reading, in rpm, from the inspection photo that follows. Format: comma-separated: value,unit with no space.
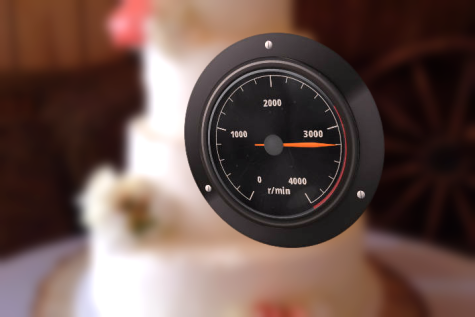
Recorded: 3200,rpm
